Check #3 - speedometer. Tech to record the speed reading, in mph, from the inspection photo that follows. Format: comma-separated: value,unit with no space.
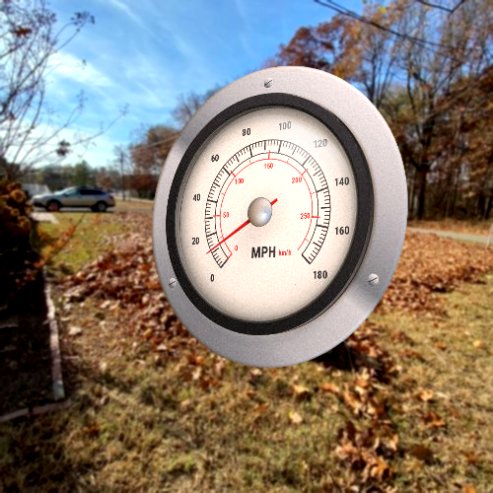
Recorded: 10,mph
